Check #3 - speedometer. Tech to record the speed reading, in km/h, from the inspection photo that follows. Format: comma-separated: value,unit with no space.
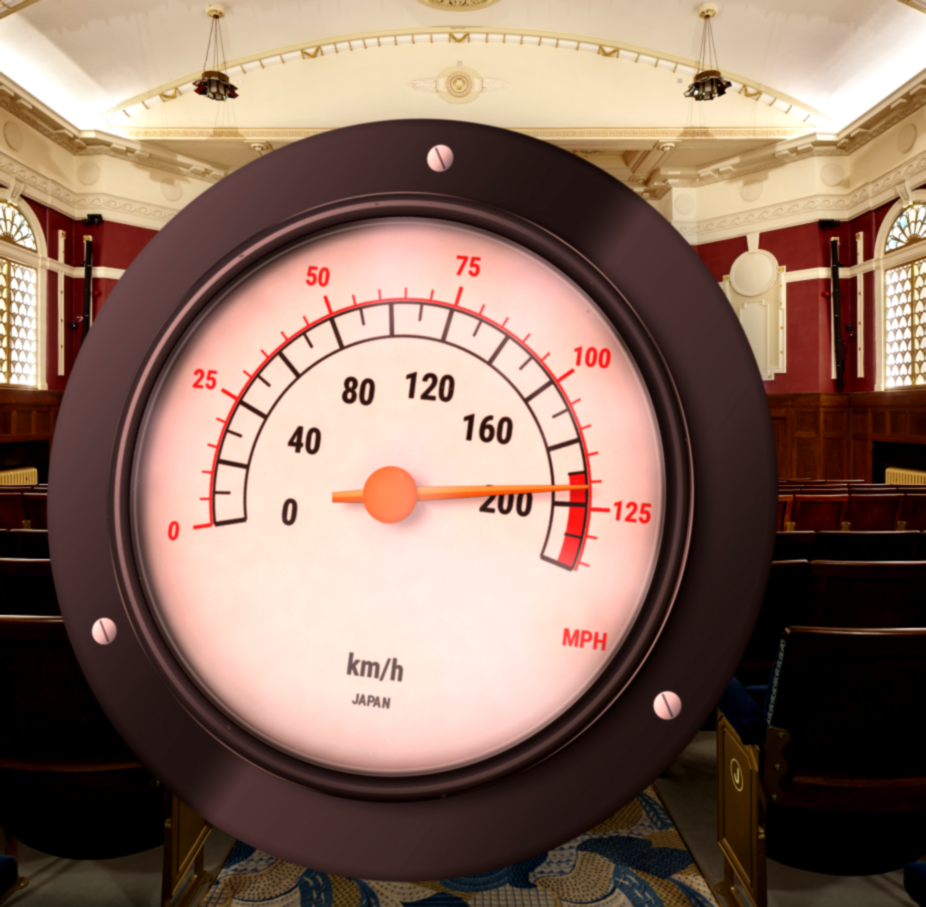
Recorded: 195,km/h
